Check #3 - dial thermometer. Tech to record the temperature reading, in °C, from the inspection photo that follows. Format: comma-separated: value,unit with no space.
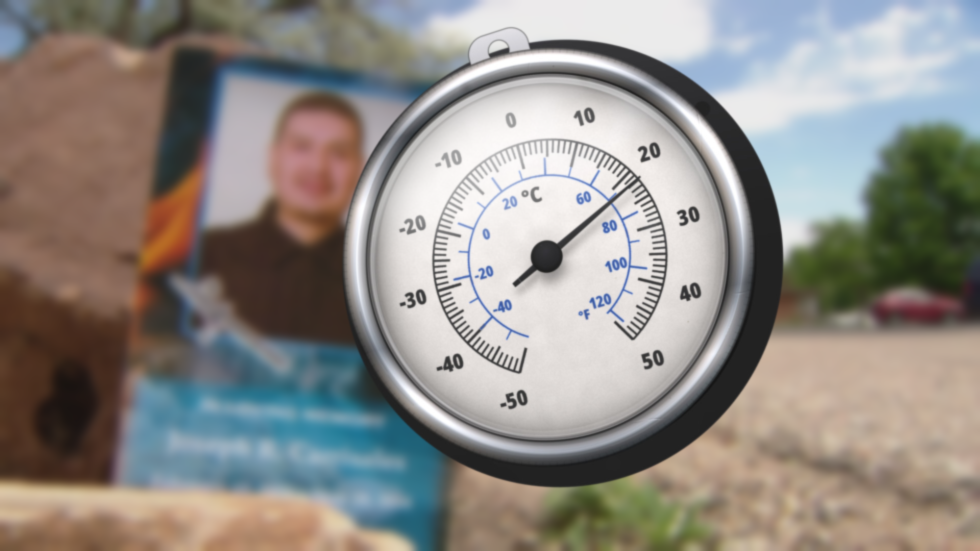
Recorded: 22,°C
